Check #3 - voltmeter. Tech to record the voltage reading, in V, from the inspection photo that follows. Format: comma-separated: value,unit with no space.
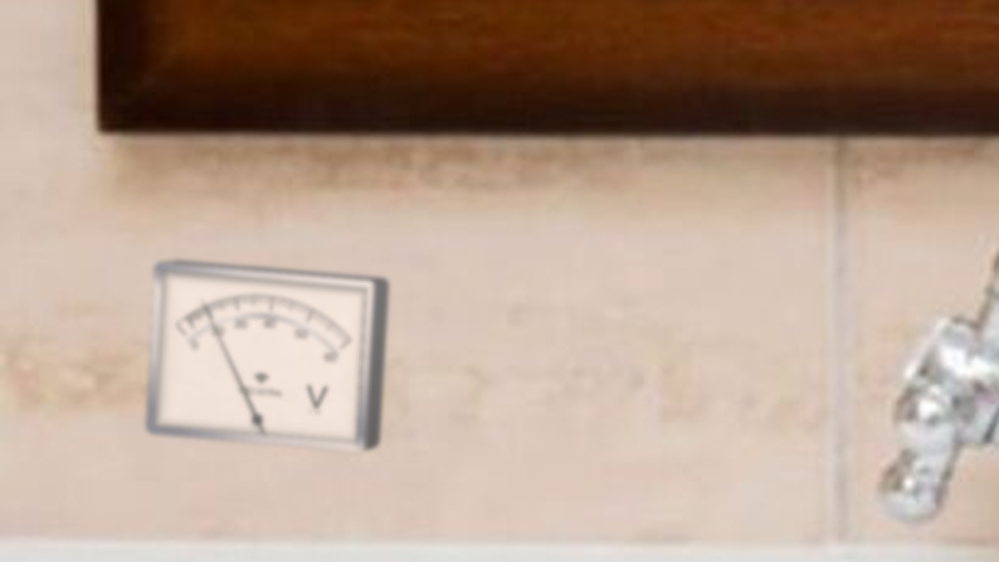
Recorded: 20,V
